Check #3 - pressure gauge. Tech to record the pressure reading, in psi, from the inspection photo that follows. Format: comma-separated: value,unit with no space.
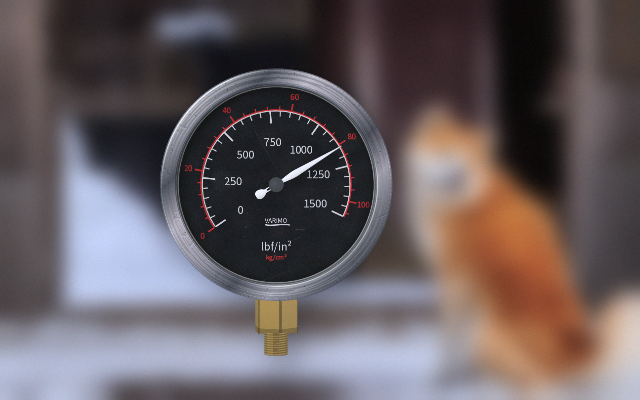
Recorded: 1150,psi
